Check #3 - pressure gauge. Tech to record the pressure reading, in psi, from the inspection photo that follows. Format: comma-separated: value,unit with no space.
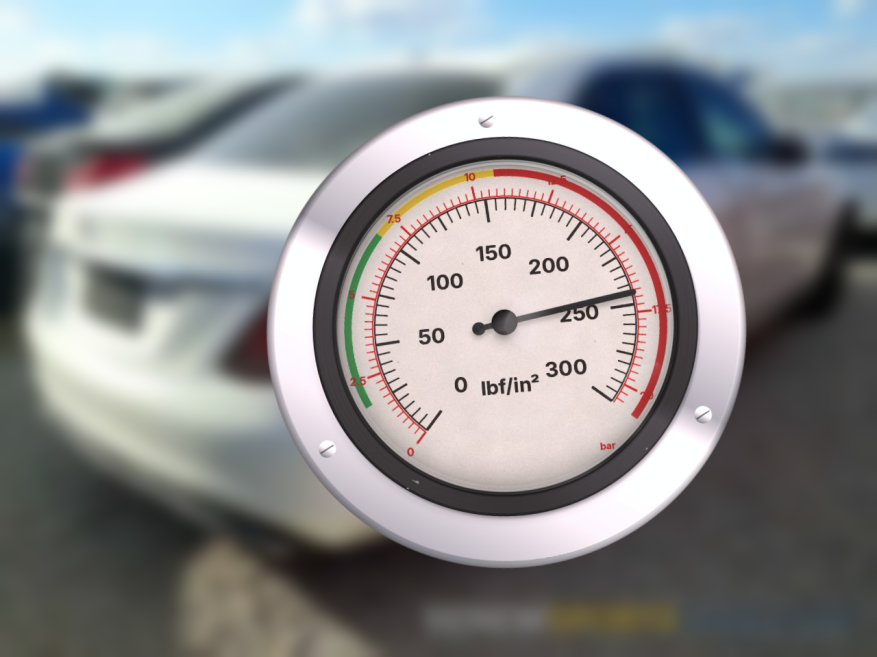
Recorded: 245,psi
